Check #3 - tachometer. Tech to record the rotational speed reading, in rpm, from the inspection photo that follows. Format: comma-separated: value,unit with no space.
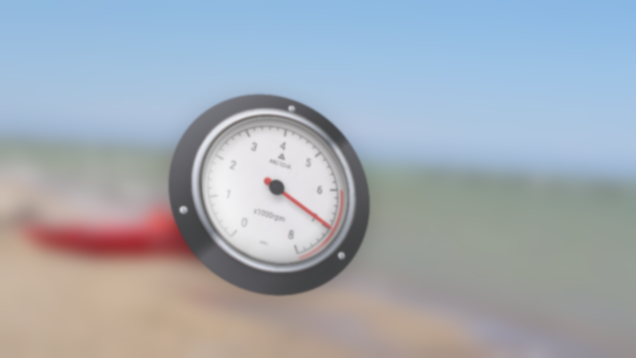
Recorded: 7000,rpm
